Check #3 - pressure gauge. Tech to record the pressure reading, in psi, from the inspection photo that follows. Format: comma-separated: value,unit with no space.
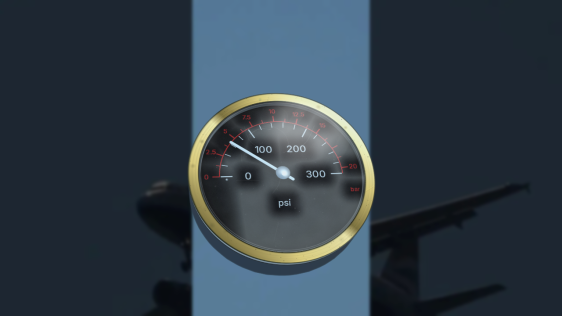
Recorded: 60,psi
